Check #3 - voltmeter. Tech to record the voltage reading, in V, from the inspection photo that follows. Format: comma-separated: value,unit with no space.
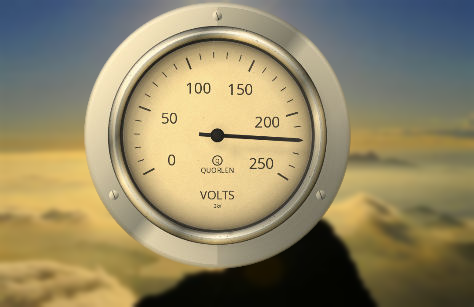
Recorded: 220,V
